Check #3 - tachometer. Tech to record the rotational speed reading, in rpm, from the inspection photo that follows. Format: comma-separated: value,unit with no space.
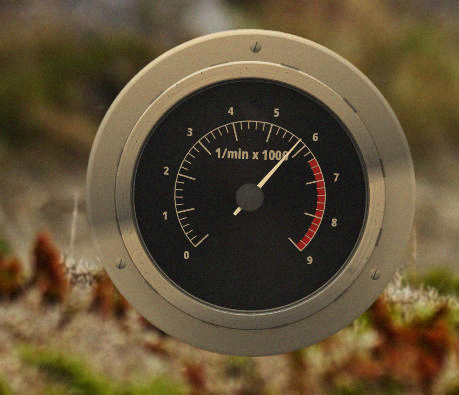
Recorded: 5800,rpm
